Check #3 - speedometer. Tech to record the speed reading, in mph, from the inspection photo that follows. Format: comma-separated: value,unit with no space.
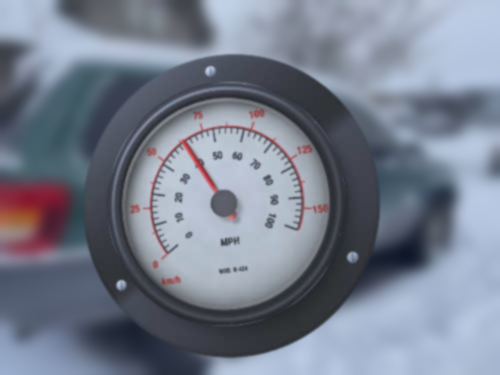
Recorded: 40,mph
